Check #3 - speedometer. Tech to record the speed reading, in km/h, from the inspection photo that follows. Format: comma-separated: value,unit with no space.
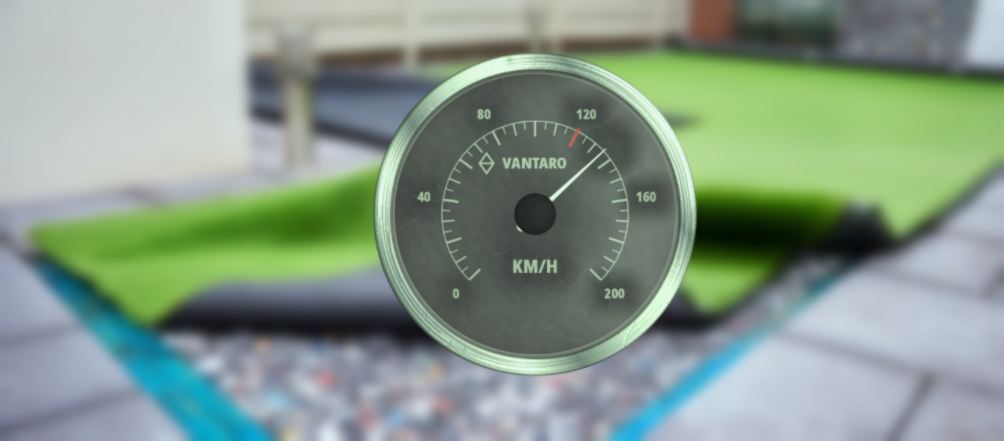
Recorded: 135,km/h
